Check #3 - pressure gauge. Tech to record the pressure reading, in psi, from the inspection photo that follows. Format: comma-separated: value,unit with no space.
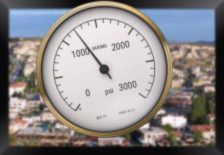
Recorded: 1200,psi
